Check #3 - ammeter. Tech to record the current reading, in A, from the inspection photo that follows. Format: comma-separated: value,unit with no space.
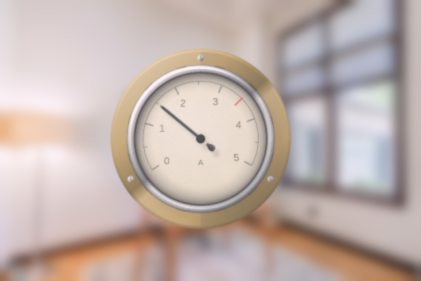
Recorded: 1.5,A
